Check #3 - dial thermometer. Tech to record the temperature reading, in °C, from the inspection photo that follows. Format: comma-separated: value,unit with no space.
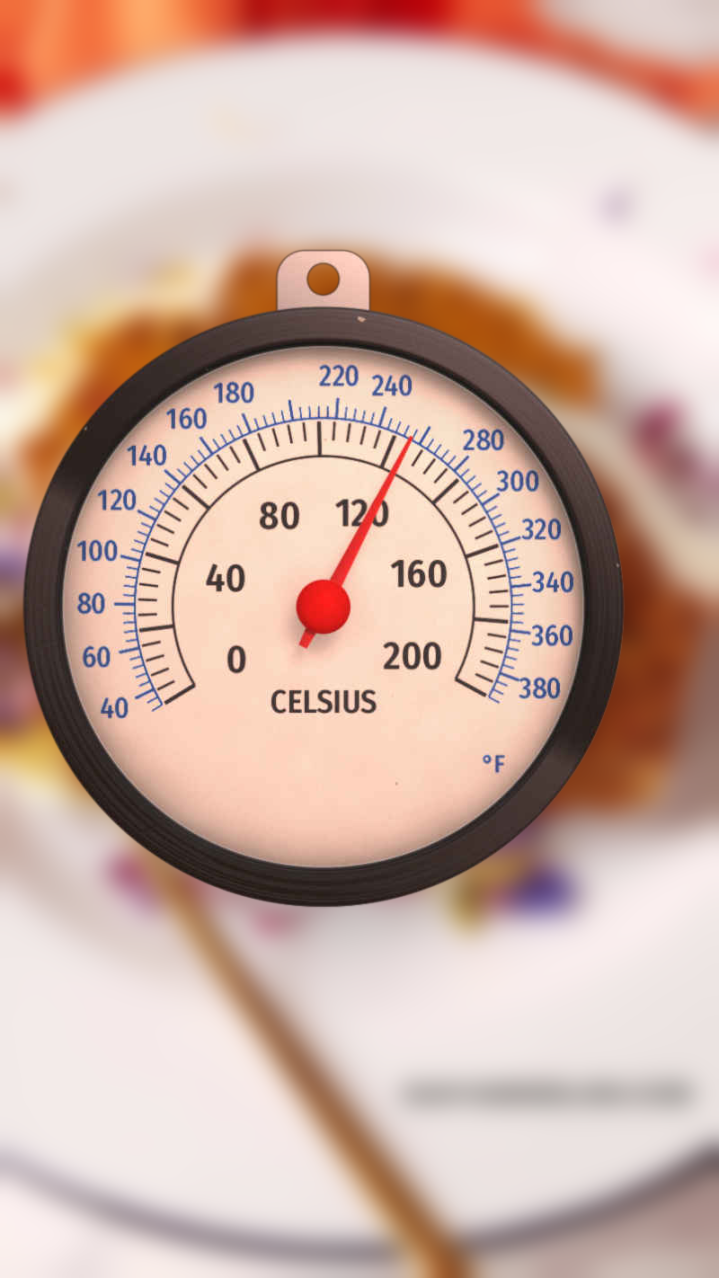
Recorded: 124,°C
